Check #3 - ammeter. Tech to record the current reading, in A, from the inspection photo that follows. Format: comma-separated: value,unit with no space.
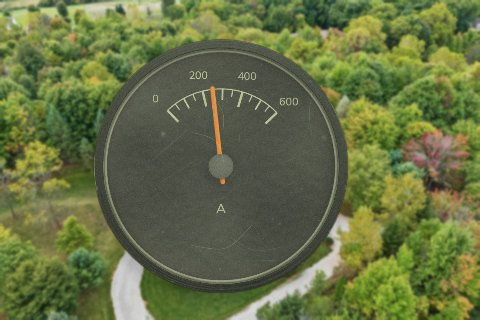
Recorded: 250,A
